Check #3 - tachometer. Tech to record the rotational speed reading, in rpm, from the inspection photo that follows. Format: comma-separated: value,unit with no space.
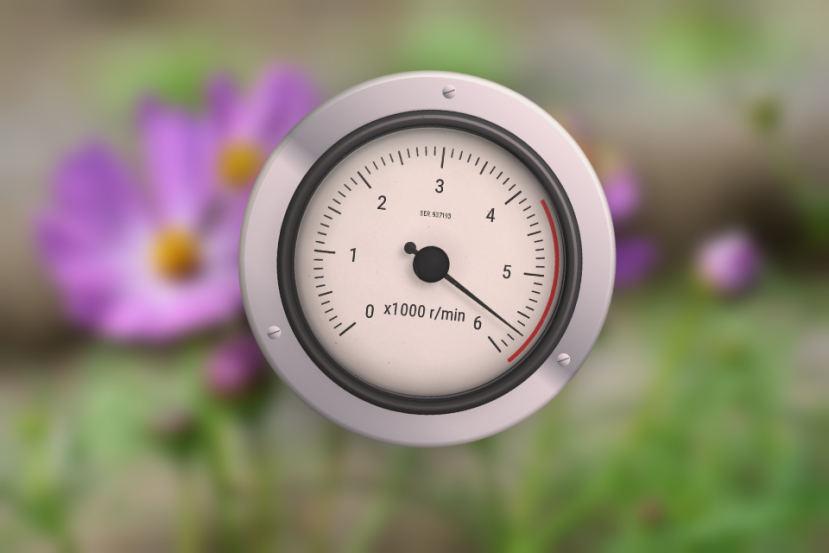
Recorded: 5700,rpm
